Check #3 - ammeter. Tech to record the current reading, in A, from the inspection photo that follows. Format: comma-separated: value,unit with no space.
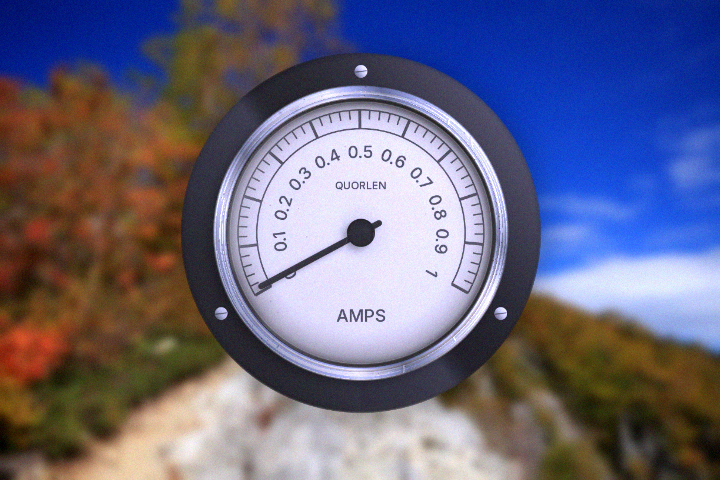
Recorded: 0.01,A
